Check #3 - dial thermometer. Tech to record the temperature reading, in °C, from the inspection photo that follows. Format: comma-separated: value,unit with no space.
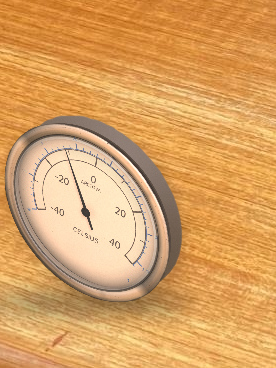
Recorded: -10,°C
